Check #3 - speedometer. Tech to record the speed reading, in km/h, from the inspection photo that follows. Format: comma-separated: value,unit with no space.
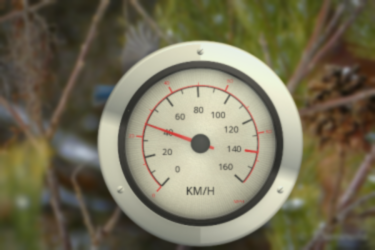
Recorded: 40,km/h
